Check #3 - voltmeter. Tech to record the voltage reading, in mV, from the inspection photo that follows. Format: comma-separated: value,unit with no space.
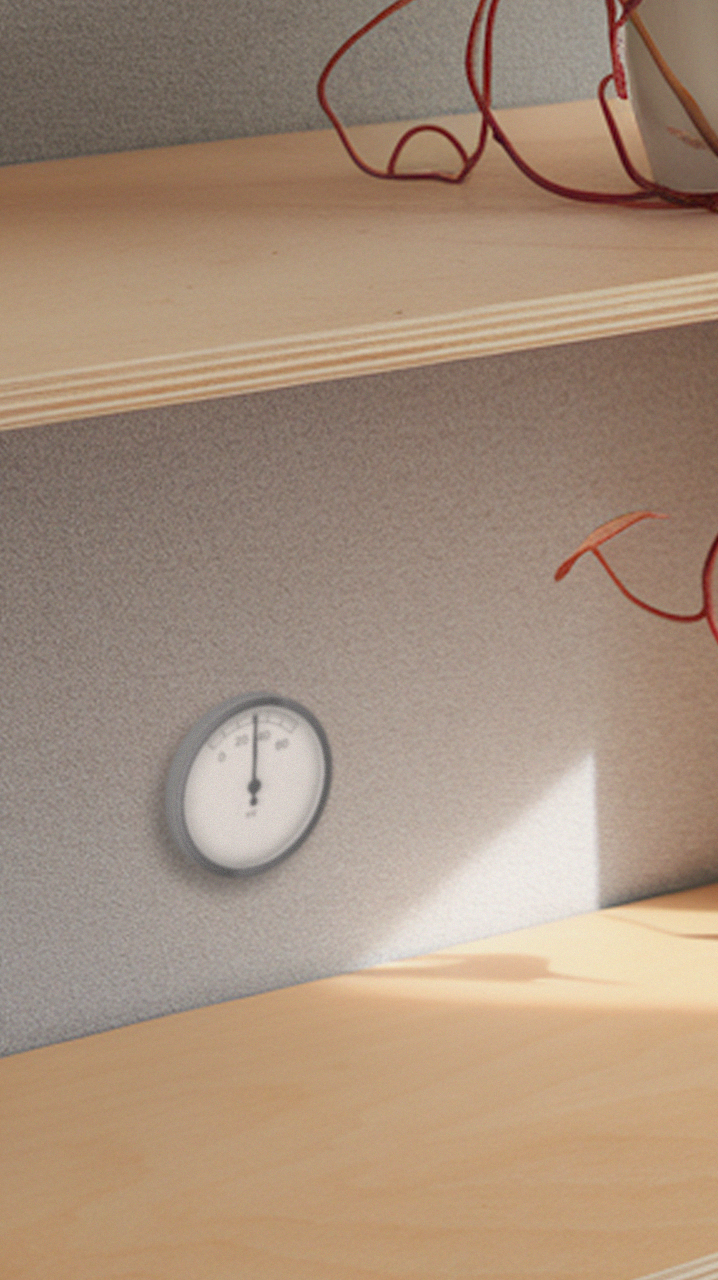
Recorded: 30,mV
